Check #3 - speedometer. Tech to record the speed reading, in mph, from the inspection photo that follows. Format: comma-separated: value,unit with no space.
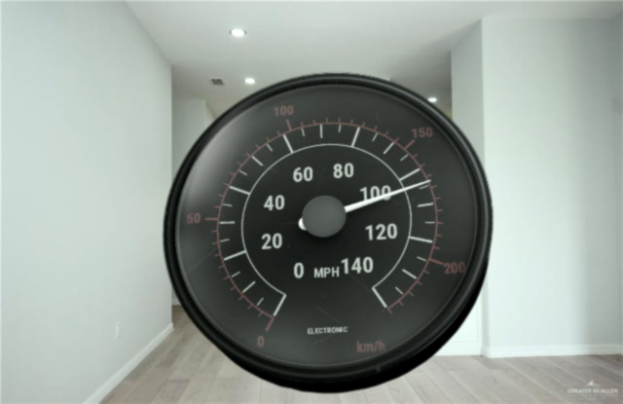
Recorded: 105,mph
